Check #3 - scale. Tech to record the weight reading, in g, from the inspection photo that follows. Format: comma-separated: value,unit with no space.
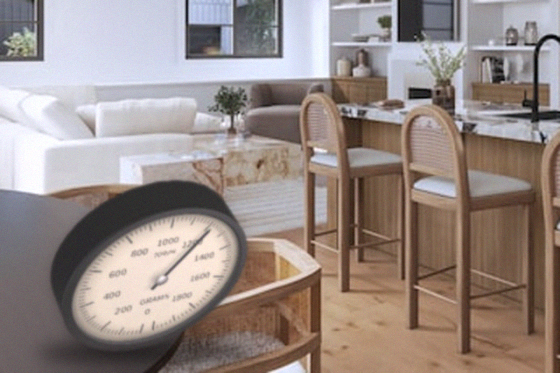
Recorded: 1200,g
